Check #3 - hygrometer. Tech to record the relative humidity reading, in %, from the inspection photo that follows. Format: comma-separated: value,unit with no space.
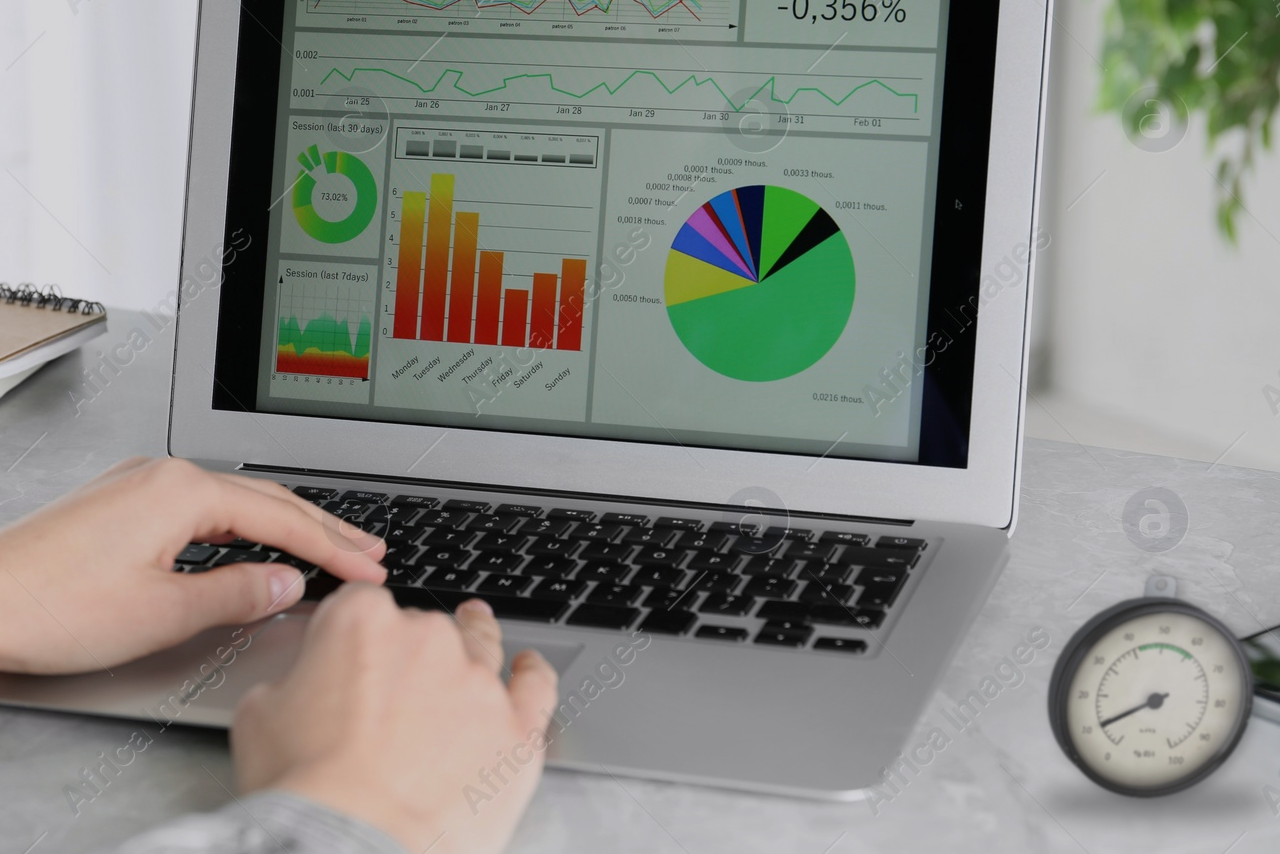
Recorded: 10,%
